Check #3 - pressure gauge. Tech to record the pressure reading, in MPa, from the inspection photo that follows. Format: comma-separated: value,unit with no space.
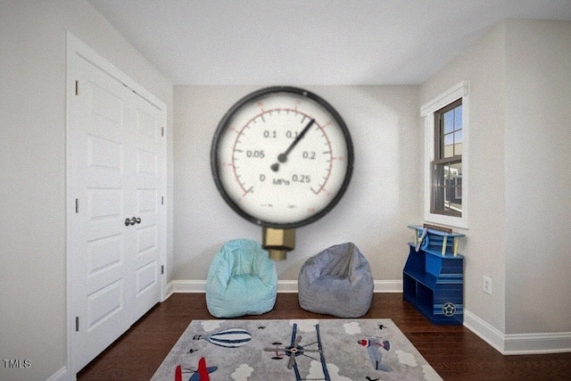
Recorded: 0.16,MPa
